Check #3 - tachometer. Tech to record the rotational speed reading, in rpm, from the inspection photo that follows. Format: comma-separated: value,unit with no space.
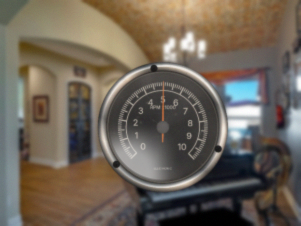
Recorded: 5000,rpm
